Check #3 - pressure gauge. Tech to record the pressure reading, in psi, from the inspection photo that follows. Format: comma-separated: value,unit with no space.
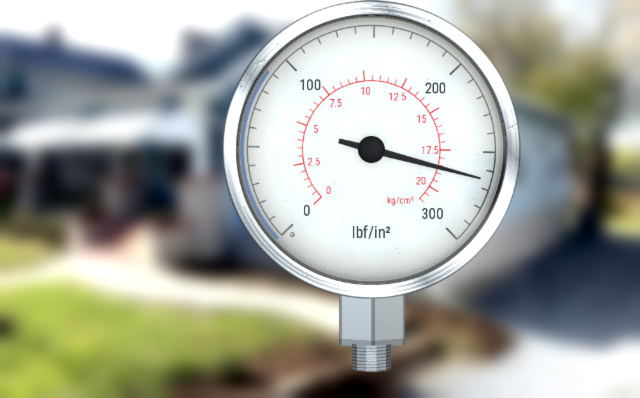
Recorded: 265,psi
